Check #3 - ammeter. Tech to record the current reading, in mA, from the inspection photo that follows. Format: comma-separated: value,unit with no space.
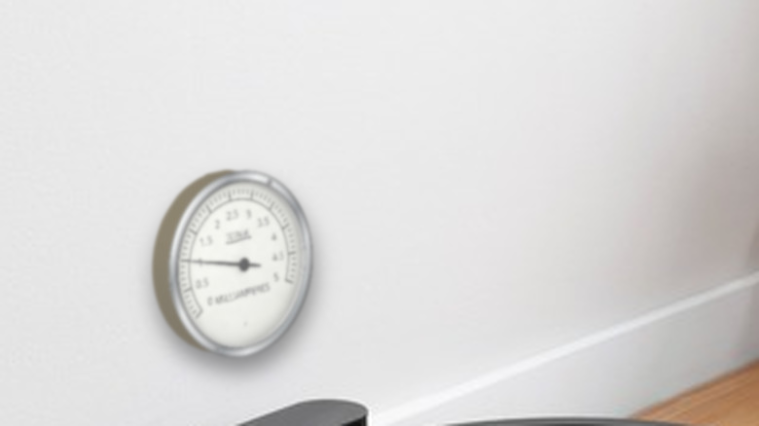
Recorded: 1,mA
